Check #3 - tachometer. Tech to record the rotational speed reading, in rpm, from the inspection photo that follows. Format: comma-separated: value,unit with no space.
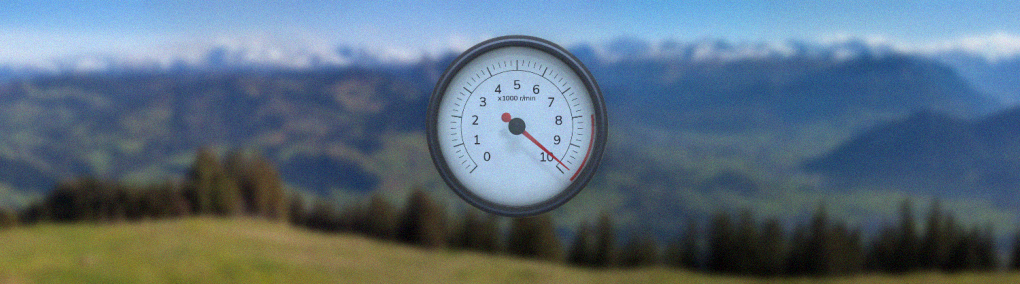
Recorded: 9800,rpm
